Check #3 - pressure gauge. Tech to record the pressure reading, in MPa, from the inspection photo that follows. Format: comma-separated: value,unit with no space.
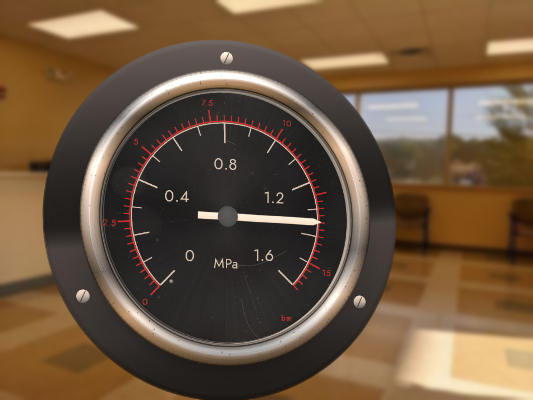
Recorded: 1.35,MPa
